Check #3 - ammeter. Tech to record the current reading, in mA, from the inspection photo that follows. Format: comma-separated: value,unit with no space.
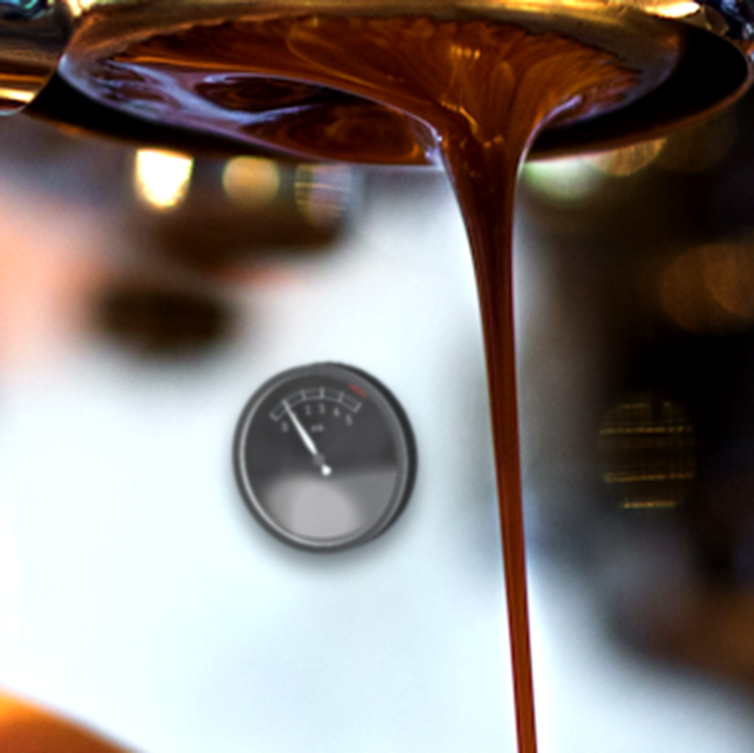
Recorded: 1,mA
